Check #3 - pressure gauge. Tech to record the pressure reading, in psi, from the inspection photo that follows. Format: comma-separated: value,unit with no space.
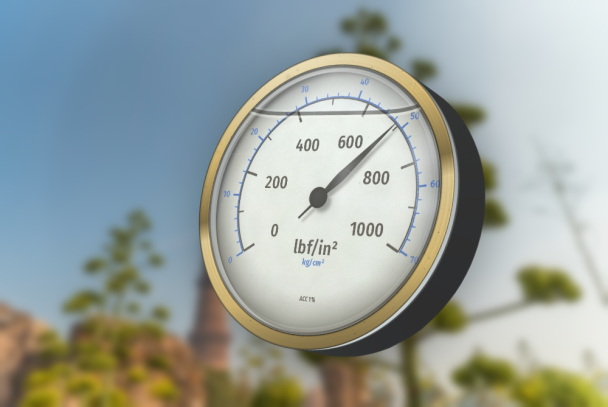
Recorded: 700,psi
